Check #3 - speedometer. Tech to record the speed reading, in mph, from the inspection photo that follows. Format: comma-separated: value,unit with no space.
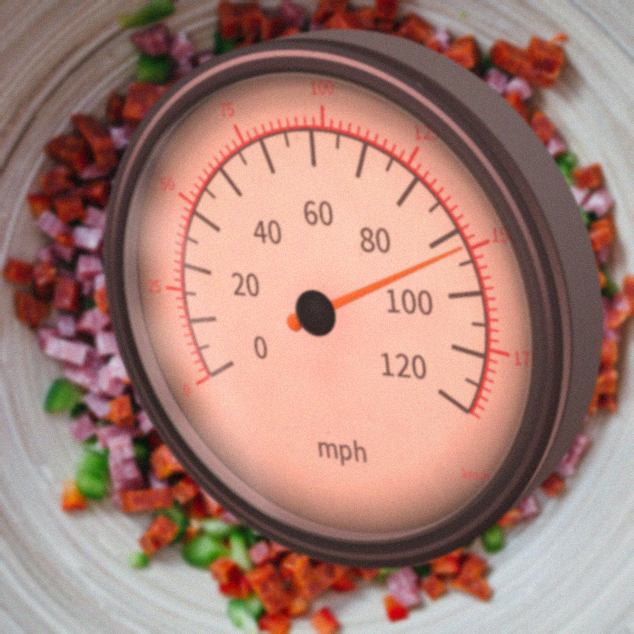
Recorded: 92.5,mph
